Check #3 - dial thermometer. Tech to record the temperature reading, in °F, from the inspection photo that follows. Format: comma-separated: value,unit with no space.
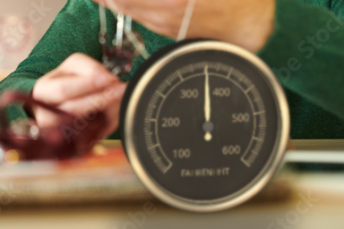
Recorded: 350,°F
